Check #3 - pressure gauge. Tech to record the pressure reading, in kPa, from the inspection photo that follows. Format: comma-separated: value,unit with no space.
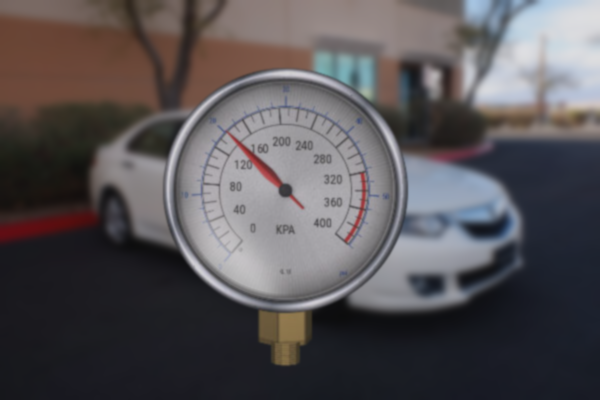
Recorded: 140,kPa
